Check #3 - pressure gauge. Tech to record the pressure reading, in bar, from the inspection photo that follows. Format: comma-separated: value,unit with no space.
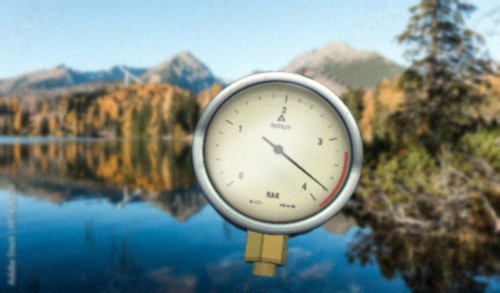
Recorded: 3.8,bar
